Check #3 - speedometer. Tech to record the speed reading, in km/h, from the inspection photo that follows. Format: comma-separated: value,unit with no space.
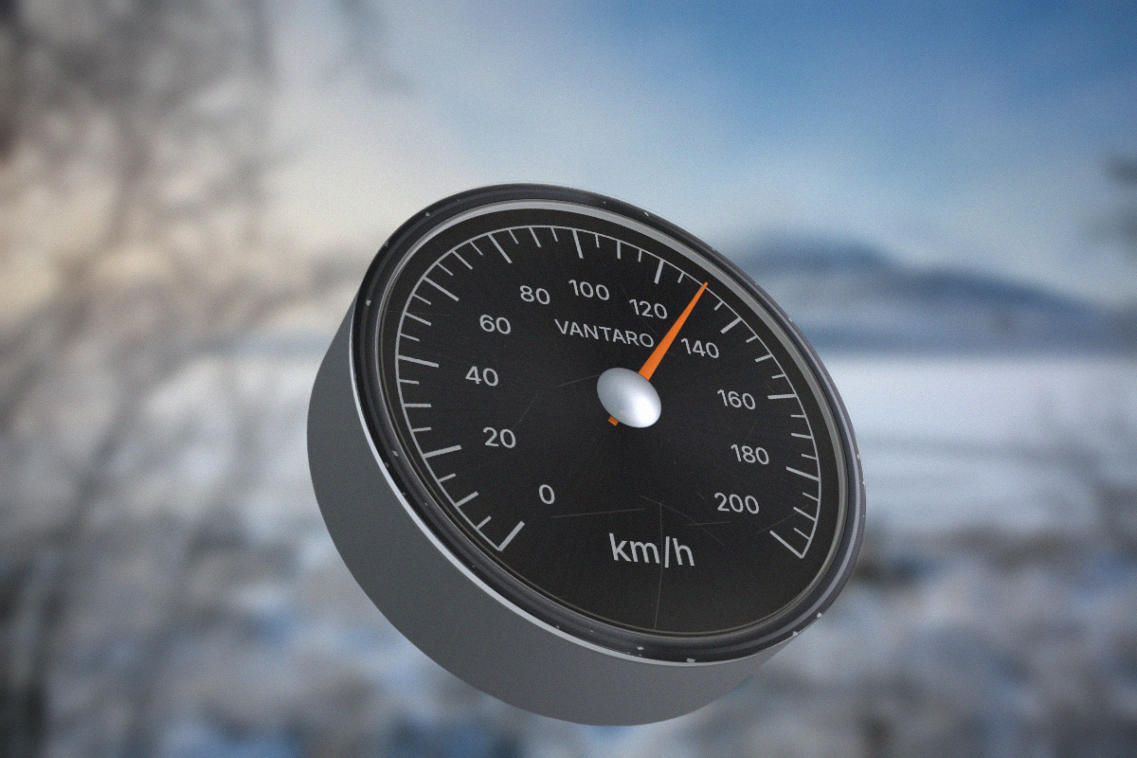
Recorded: 130,km/h
